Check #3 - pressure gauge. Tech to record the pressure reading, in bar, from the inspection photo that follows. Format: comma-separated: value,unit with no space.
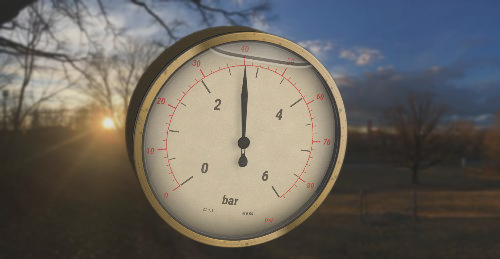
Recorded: 2.75,bar
